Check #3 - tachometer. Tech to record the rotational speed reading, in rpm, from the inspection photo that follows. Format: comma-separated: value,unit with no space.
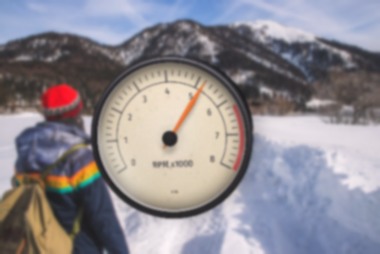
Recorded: 5200,rpm
